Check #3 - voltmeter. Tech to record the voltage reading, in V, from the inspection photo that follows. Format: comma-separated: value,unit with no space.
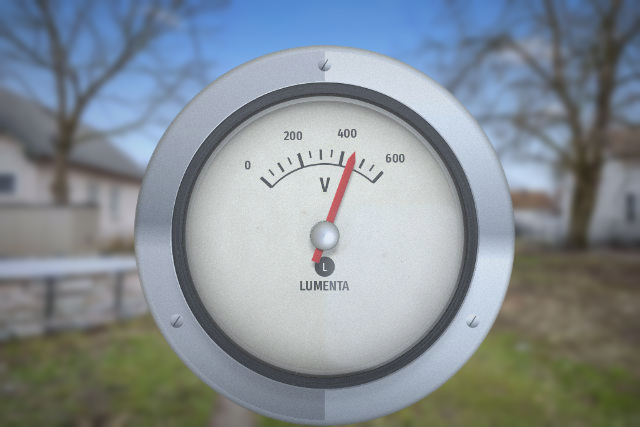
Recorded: 450,V
